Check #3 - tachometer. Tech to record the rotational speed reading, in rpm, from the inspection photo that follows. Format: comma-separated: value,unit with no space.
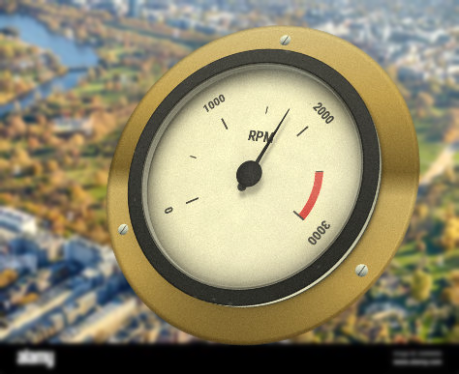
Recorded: 1750,rpm
